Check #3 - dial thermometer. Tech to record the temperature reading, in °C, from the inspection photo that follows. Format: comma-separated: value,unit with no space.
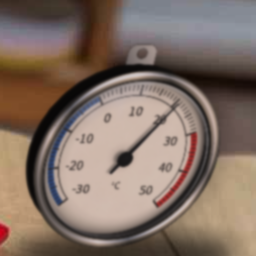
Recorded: 20,°C
